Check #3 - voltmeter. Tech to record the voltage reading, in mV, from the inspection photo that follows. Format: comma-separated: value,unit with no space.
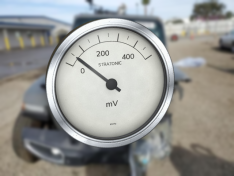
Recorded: 50,mV
